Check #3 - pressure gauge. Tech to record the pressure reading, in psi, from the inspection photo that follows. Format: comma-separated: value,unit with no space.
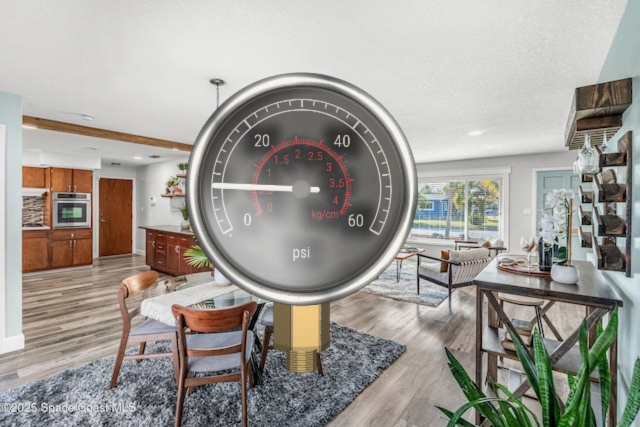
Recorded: 8,psi
